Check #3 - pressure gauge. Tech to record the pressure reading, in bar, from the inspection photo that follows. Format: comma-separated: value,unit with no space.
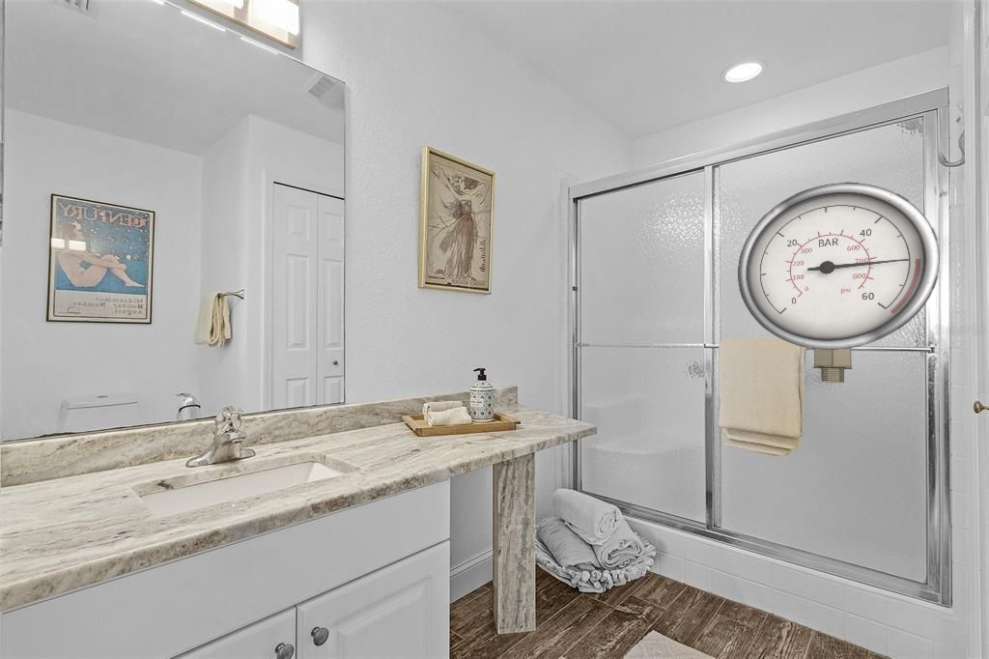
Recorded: 50,bar
